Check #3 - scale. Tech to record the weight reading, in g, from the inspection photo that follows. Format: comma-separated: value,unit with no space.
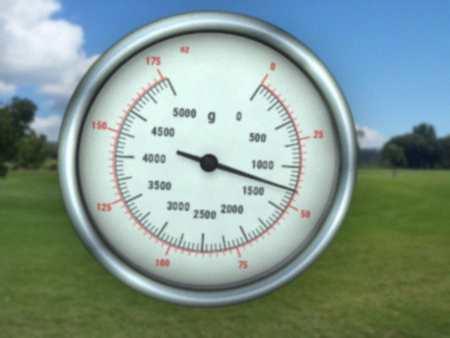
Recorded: 1250,g
